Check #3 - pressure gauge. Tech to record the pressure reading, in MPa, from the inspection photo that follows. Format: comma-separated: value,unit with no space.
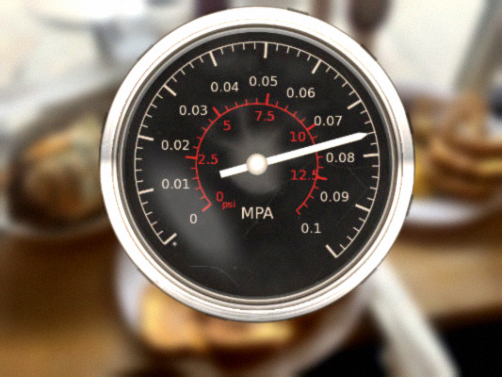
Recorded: 0.076,MPa
